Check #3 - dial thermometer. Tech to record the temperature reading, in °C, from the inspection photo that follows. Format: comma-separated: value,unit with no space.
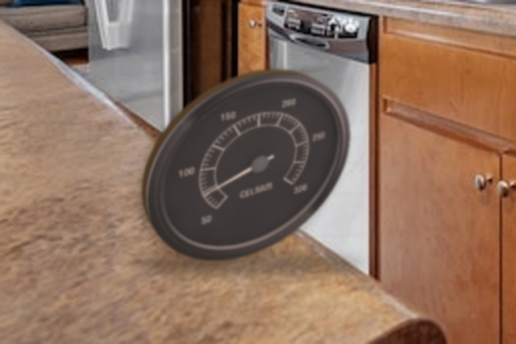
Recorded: 75,°C
